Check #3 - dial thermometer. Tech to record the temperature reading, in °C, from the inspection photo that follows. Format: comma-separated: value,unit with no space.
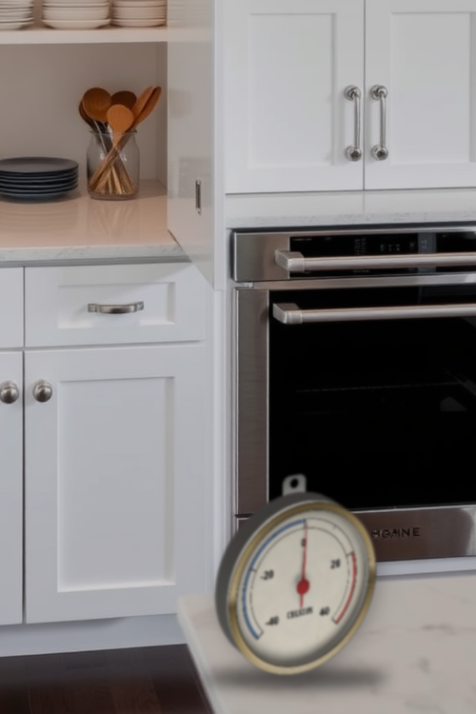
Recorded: 0,°C
